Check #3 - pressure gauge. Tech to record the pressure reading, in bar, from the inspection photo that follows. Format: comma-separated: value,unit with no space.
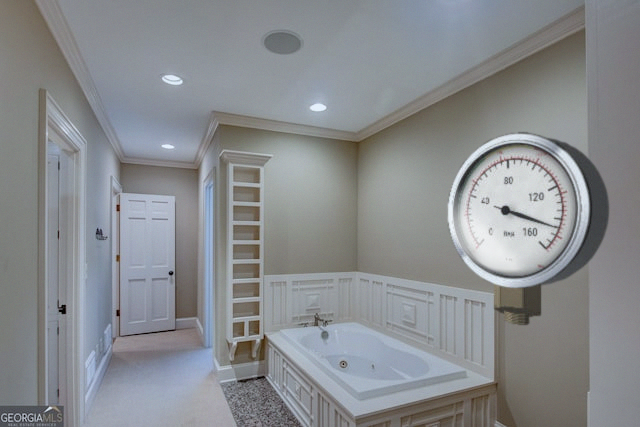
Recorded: 145,bar
